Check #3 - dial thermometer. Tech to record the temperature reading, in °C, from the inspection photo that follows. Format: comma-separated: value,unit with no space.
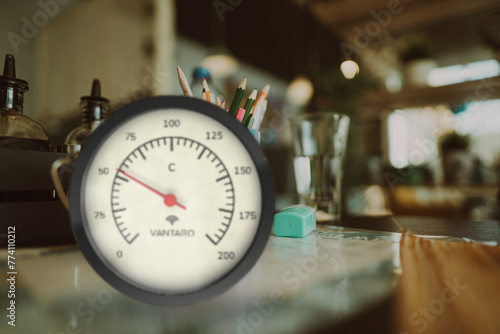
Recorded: 55,°C
